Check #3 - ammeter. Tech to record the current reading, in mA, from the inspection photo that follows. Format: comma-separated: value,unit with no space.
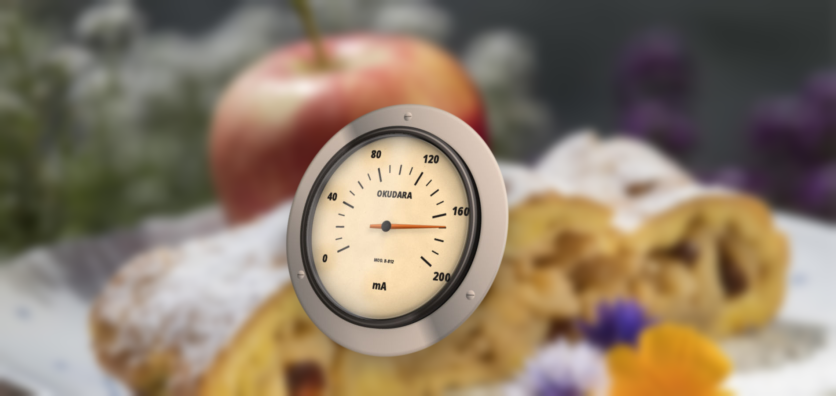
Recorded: 170,mA
